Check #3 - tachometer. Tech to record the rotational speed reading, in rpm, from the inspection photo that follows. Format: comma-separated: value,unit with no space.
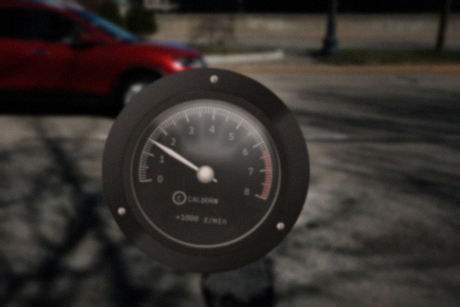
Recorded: 1500,rpm
